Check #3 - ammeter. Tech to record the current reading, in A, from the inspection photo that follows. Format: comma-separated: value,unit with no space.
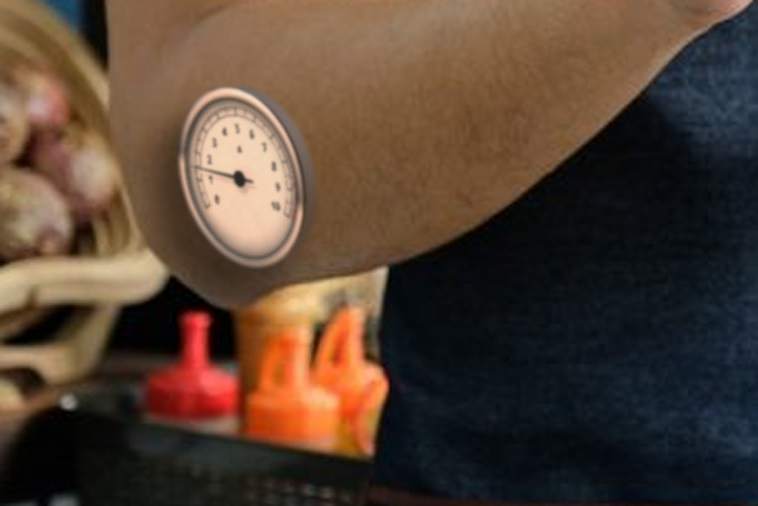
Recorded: 1.5,A
